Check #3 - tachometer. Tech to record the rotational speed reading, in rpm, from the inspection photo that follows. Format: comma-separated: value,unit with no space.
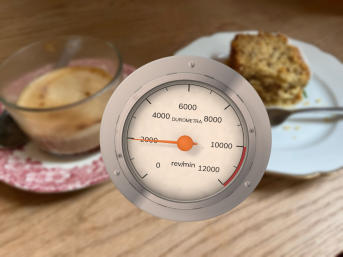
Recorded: 2000,rpm
